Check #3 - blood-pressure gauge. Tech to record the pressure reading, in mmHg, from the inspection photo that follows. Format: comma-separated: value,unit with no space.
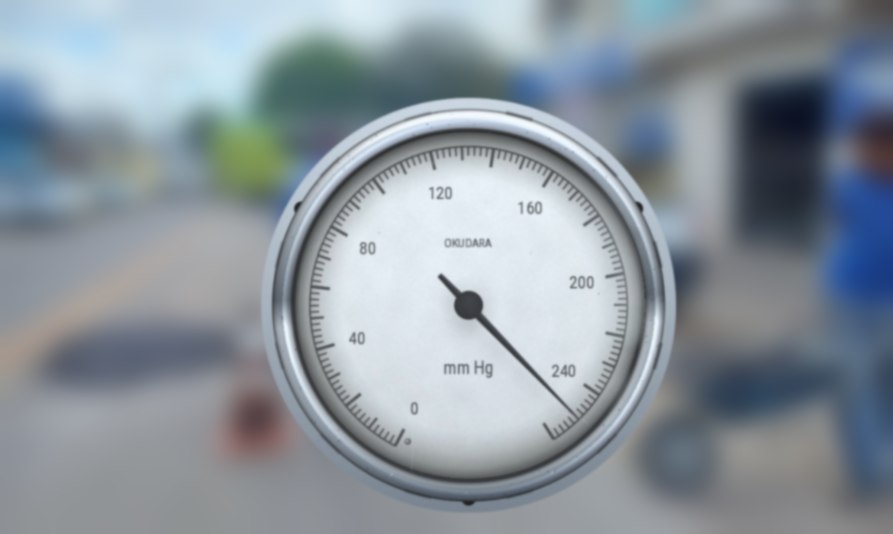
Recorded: 250,mmHg
